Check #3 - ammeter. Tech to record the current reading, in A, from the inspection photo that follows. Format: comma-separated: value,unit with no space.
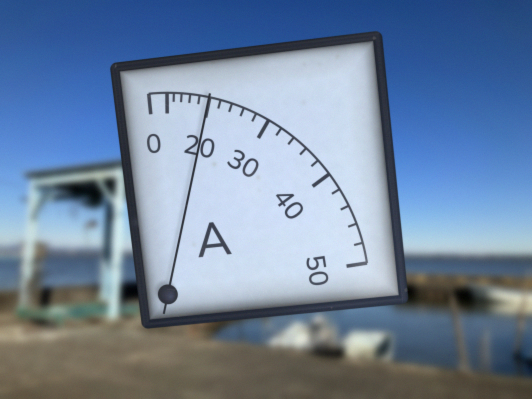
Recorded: 20,A
